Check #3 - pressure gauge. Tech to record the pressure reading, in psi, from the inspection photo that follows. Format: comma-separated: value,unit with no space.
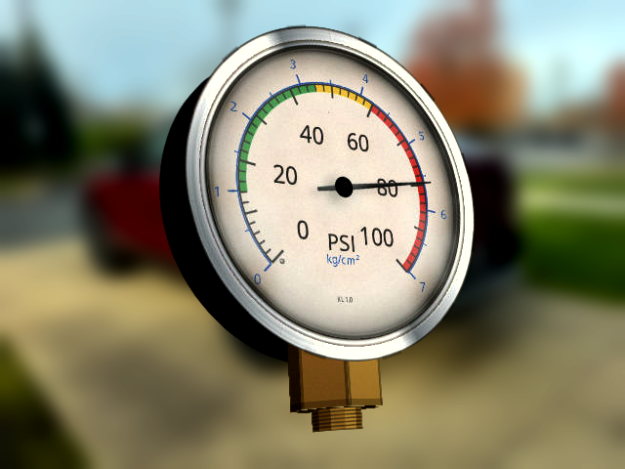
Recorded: 80,psi
